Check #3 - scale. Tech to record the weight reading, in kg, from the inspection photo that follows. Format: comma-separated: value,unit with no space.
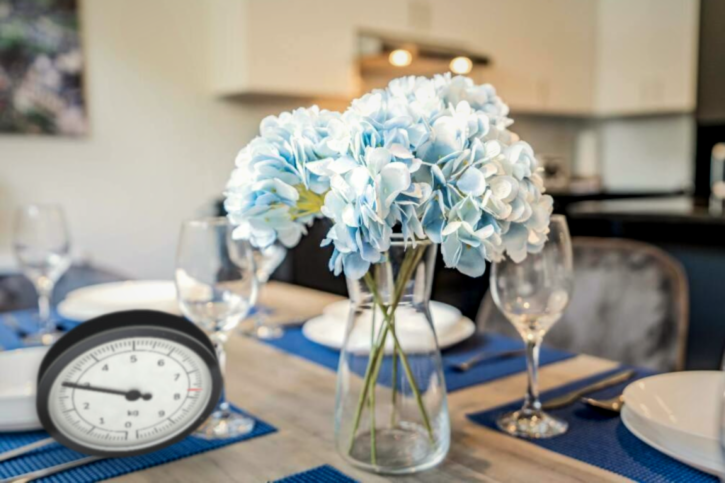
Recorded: 3,kg
